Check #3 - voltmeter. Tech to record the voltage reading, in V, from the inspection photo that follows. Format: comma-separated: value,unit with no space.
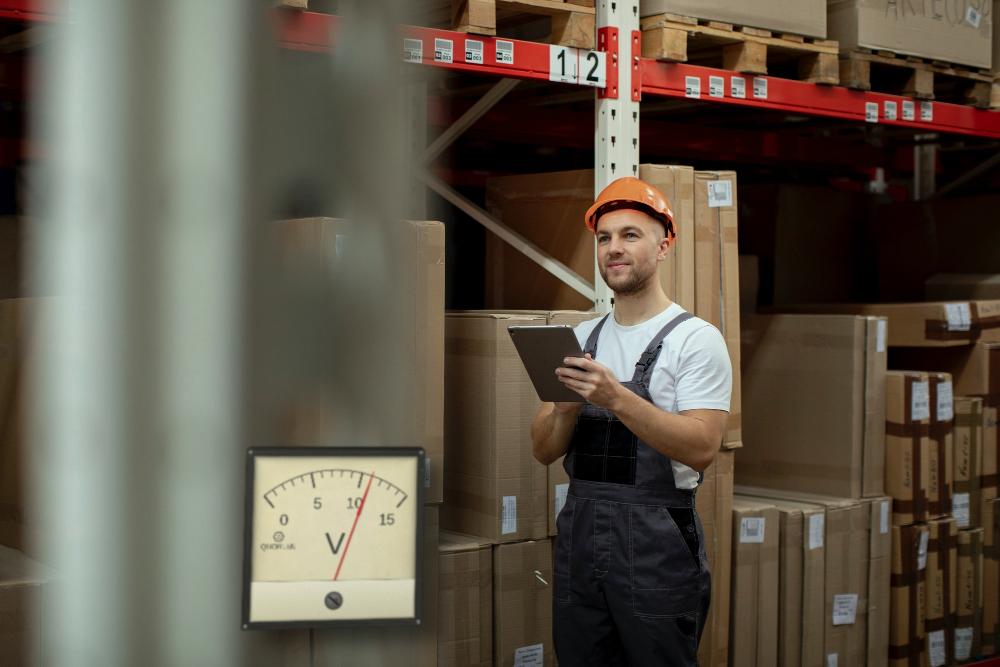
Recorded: 11,V
